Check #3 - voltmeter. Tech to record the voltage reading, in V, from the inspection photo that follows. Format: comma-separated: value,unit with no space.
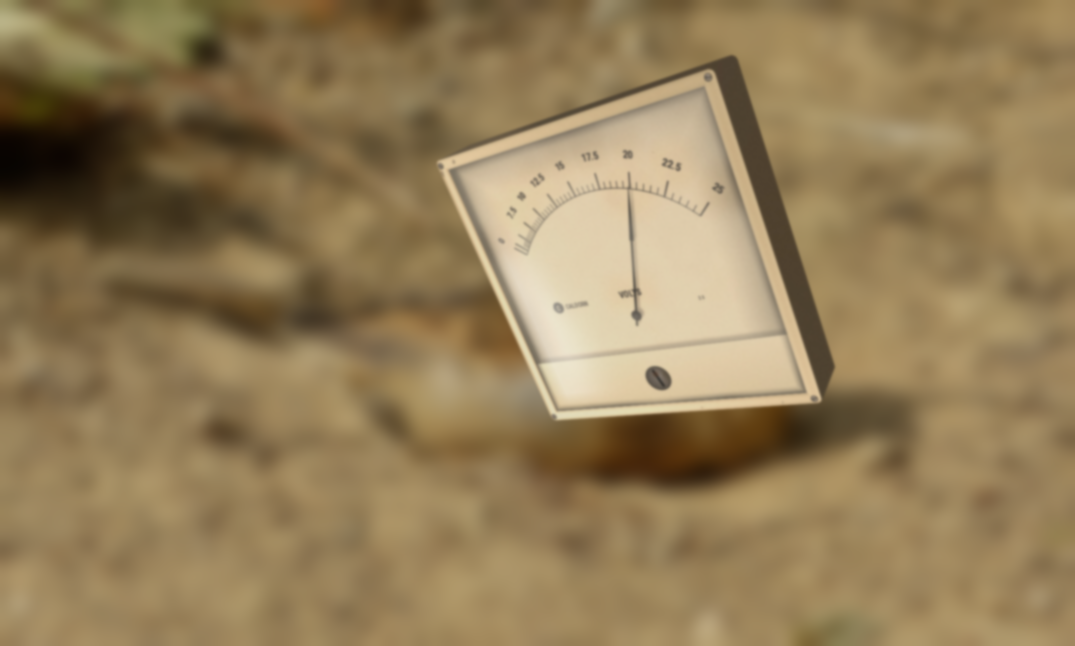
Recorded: 20,V
